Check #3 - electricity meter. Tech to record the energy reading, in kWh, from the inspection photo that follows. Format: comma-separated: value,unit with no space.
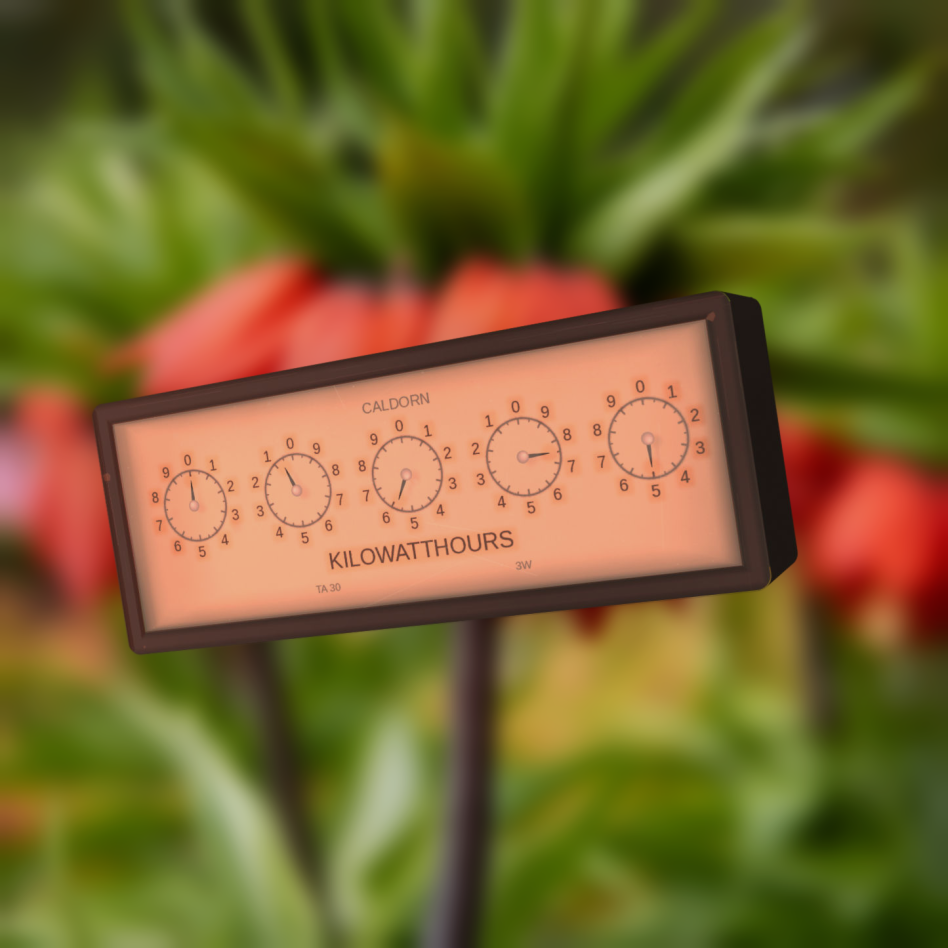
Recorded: 575,kWh
